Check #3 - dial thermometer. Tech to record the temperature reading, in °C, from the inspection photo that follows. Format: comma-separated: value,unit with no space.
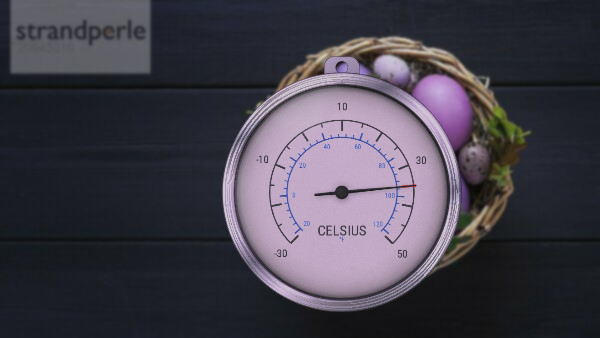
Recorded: 35,°C
